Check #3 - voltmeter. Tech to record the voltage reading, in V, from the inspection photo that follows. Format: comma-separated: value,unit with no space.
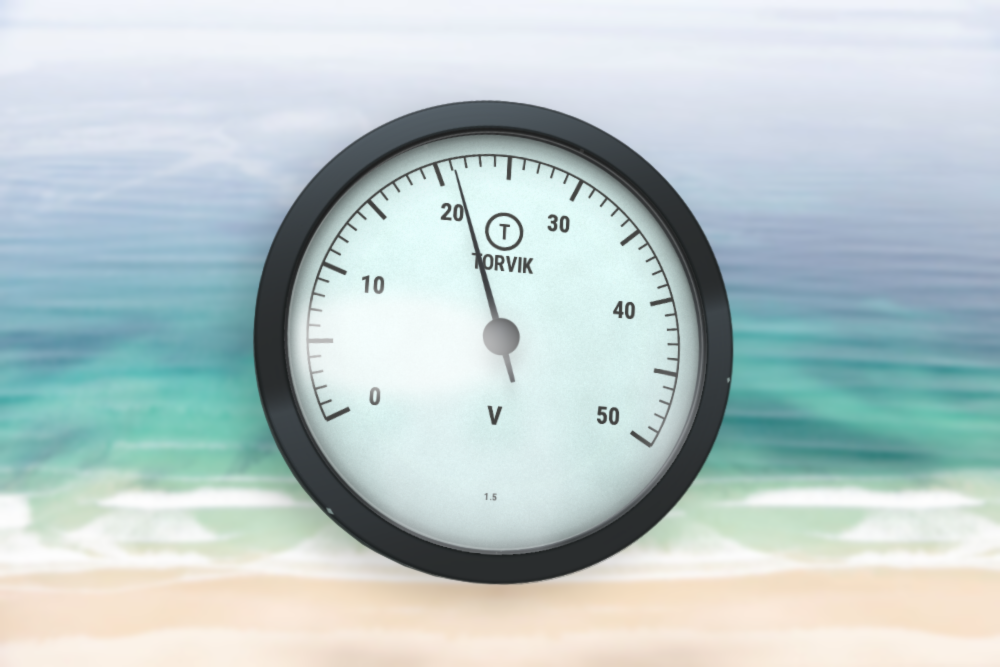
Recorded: 21,V
